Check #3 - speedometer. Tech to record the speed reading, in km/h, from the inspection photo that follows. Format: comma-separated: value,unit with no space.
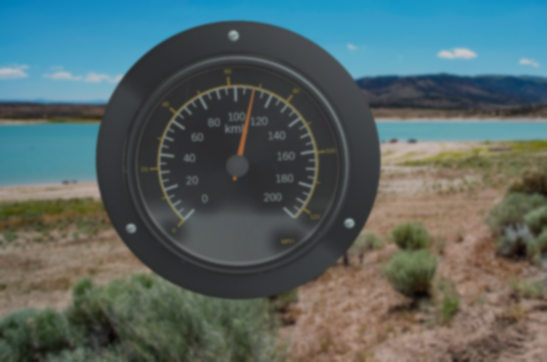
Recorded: 110,km/h
